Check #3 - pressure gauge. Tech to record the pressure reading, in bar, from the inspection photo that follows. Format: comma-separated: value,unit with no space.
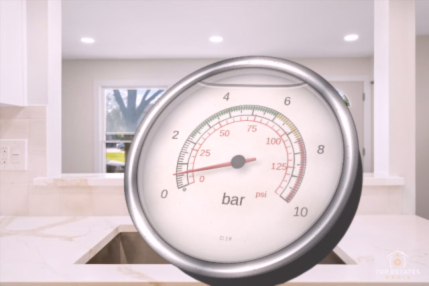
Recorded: 0.5,bar
